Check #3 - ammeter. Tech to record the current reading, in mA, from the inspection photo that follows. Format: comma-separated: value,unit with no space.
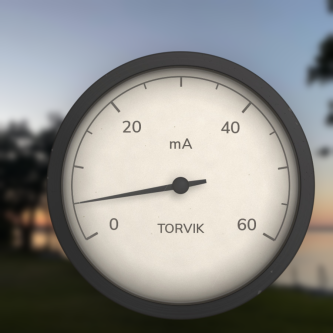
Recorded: 5,mA
